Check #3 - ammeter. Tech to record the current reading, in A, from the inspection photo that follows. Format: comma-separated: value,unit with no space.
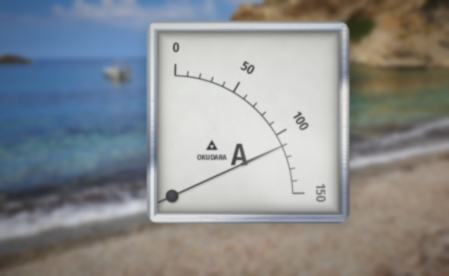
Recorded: 110,A
